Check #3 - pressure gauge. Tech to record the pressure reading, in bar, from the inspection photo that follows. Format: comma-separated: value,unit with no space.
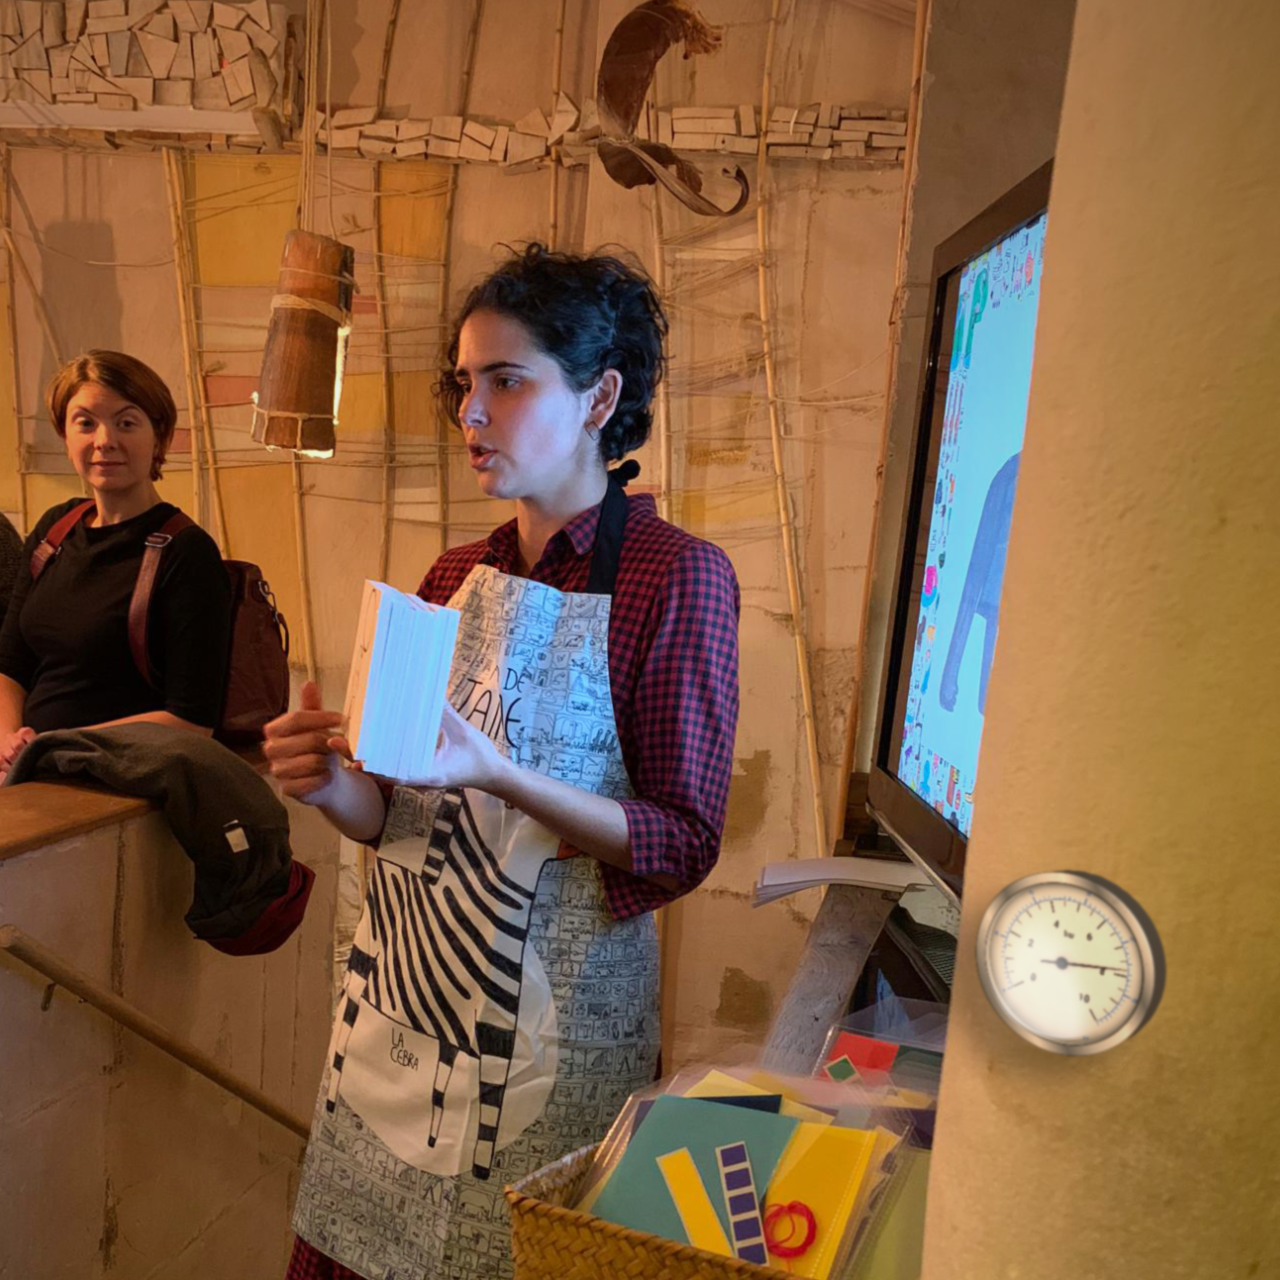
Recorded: 7.75,bar
